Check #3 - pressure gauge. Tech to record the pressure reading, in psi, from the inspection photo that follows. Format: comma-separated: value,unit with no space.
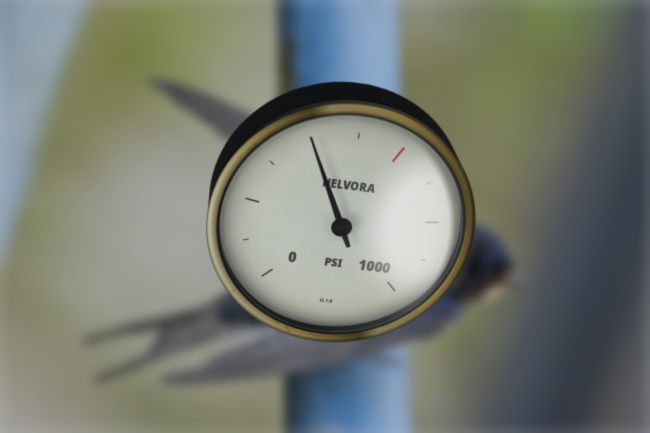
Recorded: 400,psi
